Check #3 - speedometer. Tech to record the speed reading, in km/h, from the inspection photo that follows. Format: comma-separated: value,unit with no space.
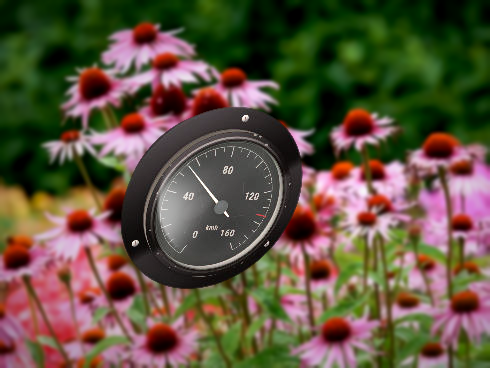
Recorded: 55,km/h
